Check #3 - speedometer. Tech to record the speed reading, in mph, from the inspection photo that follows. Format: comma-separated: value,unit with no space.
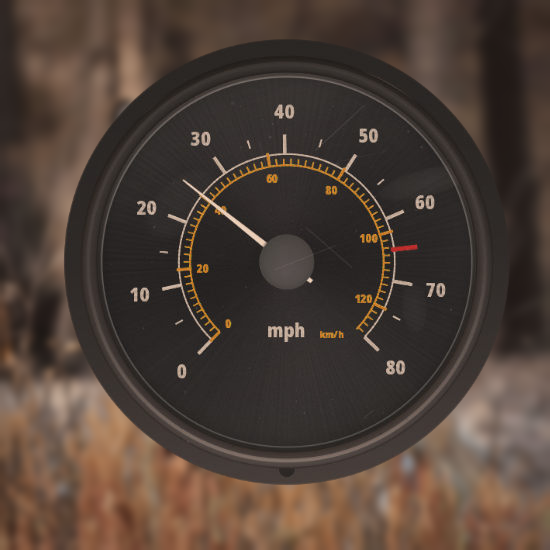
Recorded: 25,mph
